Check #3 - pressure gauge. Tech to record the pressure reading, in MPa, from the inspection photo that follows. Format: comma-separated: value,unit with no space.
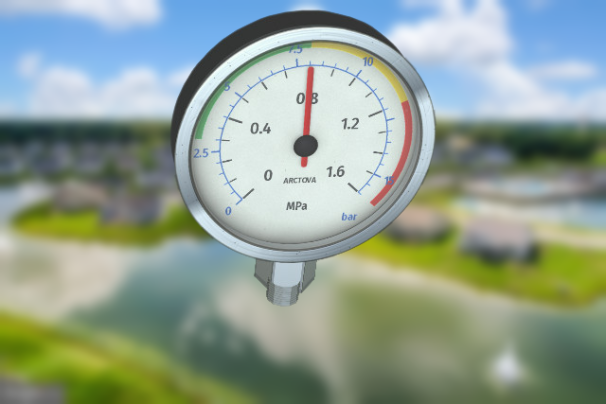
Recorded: 0.8,MPa
